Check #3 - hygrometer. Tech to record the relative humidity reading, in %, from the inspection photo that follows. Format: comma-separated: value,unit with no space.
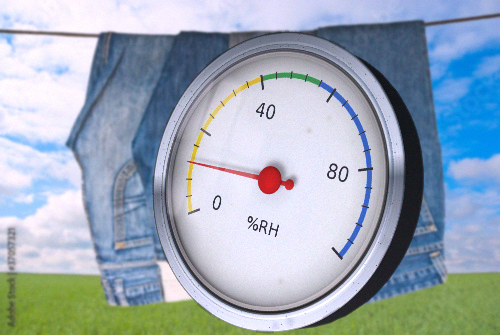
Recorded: 12,%
